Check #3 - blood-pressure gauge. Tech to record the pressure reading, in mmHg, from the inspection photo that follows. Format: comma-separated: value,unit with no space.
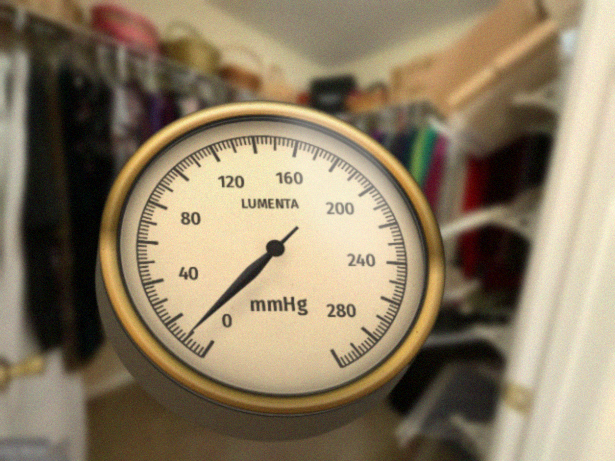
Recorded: 10,mmHg
